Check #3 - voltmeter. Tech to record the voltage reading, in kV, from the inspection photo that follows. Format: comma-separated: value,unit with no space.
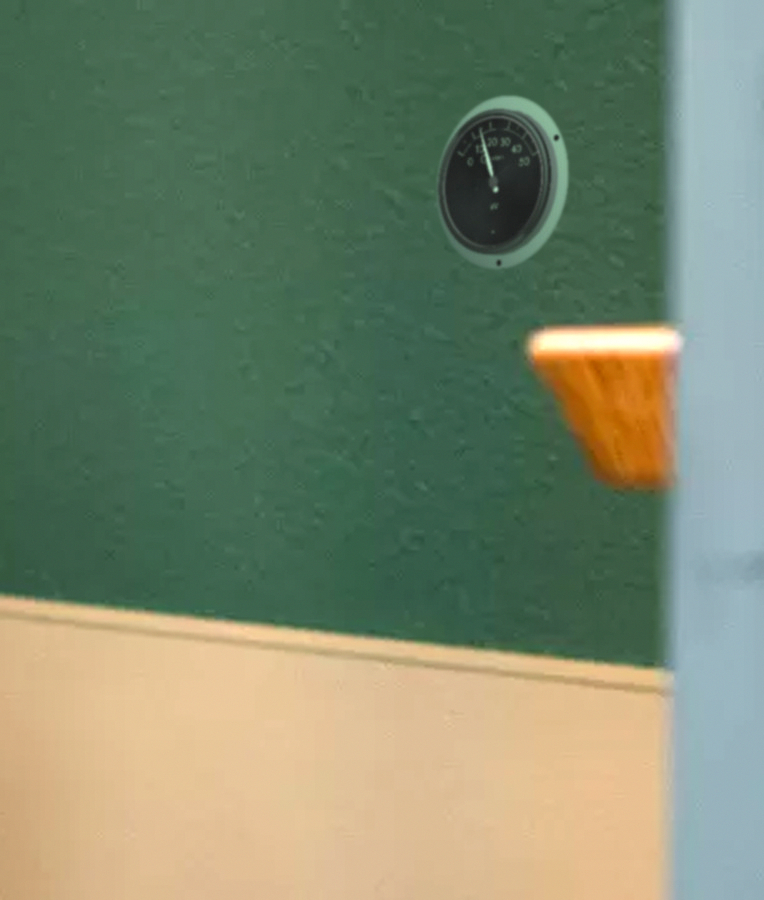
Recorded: 15,kV
